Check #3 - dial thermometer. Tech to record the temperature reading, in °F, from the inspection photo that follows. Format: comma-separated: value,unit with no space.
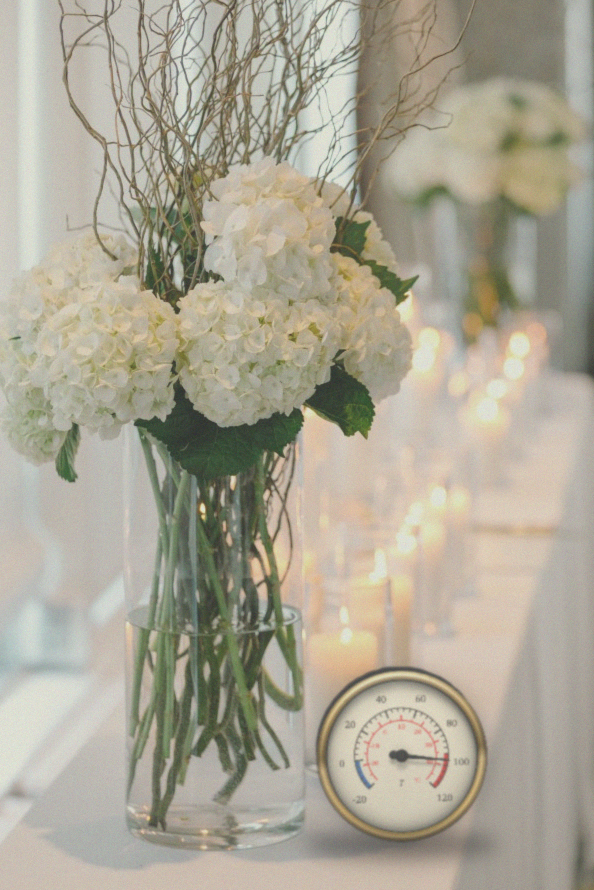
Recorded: 100,°F
